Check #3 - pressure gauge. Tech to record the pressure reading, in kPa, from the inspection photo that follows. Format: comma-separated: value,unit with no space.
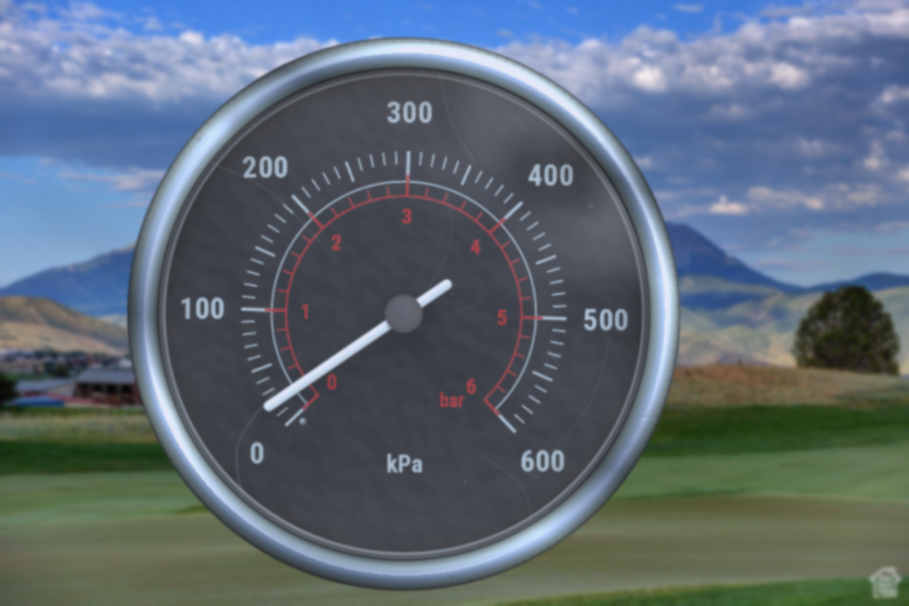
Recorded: 20,kPa
